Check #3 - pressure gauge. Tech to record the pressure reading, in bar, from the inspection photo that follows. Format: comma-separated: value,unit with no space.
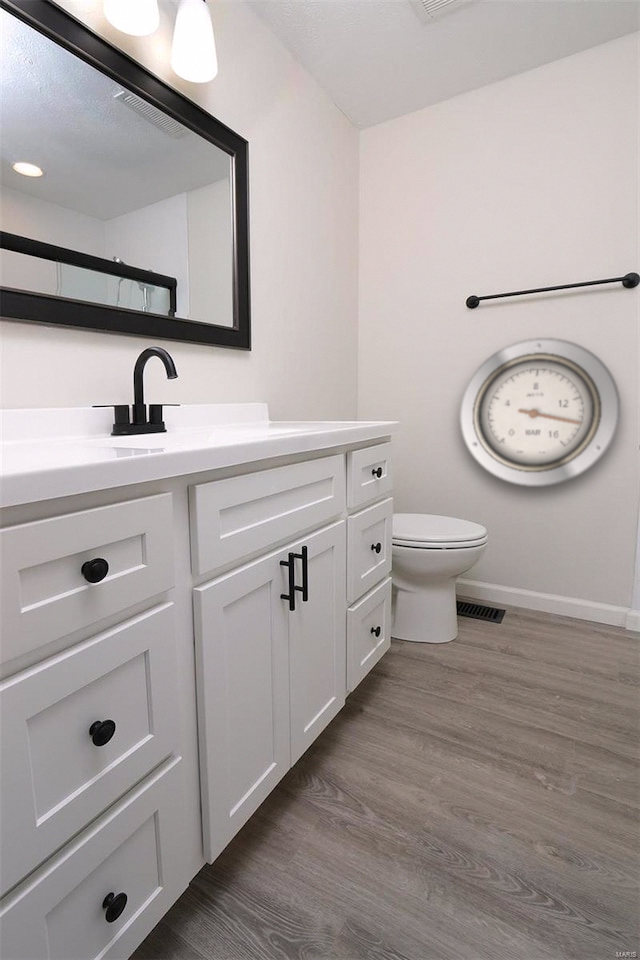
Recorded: 14,bar
